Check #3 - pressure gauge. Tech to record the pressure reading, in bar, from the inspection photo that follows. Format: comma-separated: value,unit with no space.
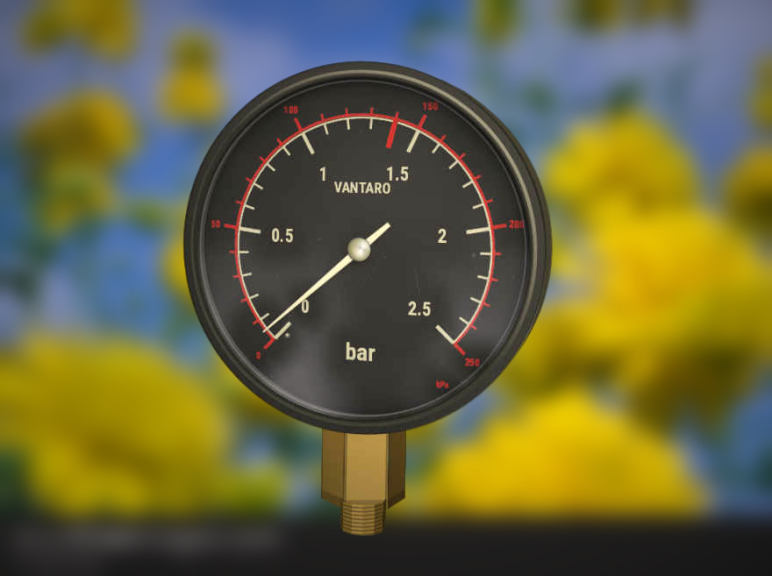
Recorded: 0.05,bar
